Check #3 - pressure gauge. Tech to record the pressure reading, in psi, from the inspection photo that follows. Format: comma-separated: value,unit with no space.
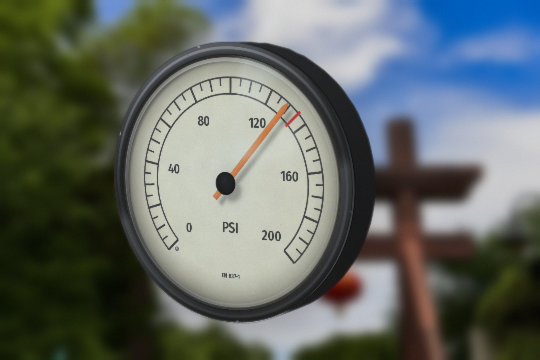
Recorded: 130,psi
